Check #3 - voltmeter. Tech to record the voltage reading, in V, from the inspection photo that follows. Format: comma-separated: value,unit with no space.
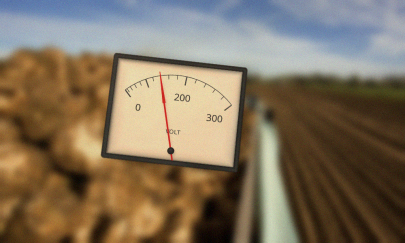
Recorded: 140,V
